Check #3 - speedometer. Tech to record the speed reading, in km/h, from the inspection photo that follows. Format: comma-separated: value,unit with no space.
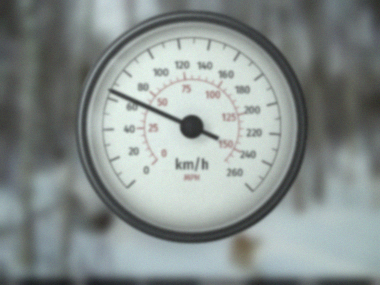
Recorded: 65,km/h
